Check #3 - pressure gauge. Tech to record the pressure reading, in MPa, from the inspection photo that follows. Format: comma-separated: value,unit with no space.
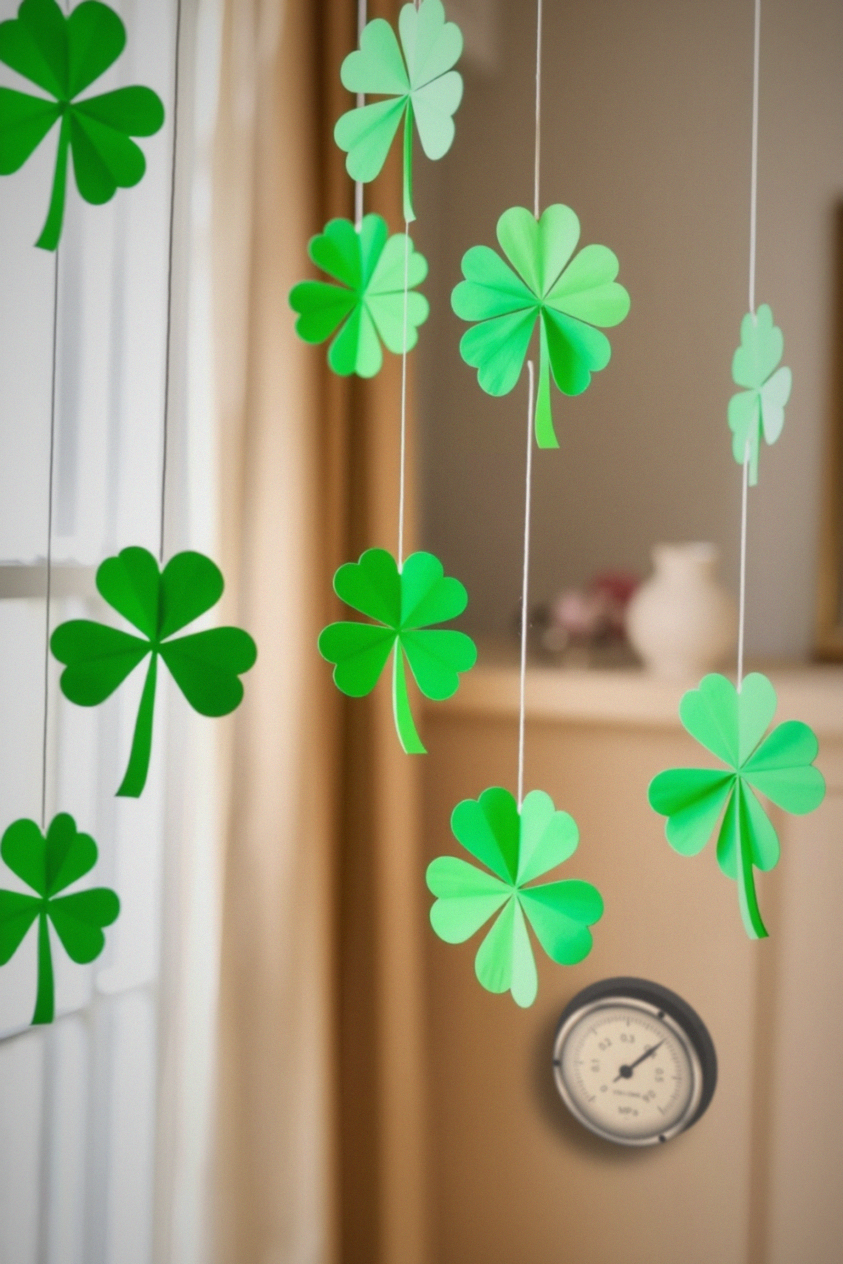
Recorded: 0.4,MPa
